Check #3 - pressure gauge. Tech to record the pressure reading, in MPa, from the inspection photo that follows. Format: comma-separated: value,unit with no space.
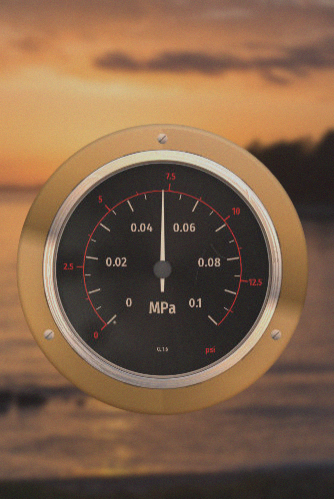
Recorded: 0.05,MPa
